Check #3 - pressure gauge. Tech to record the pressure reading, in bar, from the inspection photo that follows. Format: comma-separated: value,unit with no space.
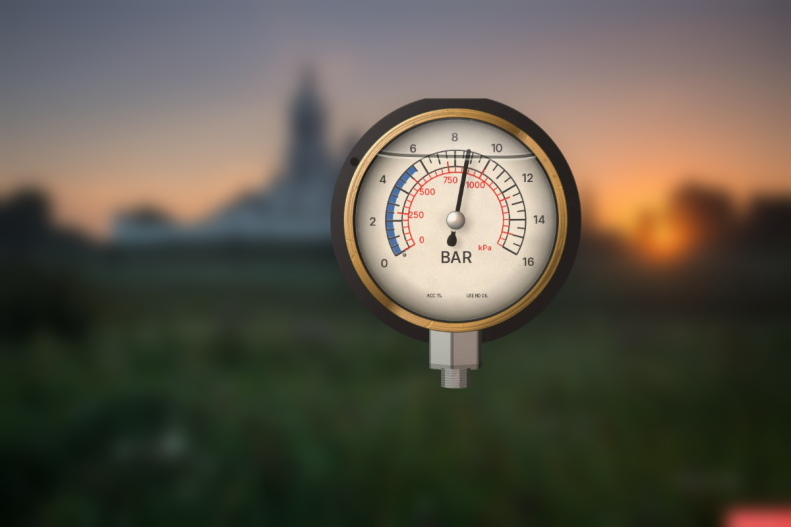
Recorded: 8.75,bar
